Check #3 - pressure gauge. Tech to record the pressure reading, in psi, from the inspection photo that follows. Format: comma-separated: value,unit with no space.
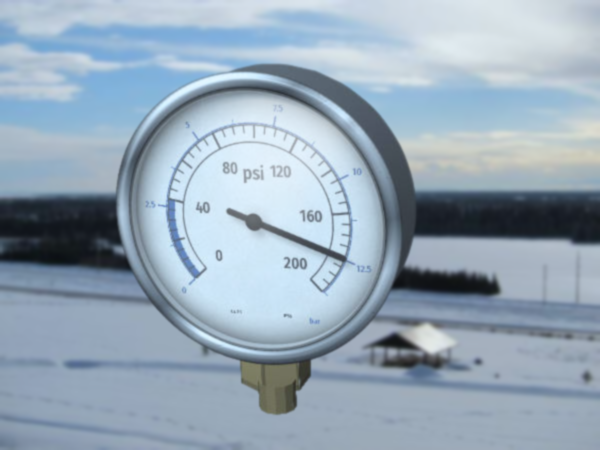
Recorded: 180,psi
